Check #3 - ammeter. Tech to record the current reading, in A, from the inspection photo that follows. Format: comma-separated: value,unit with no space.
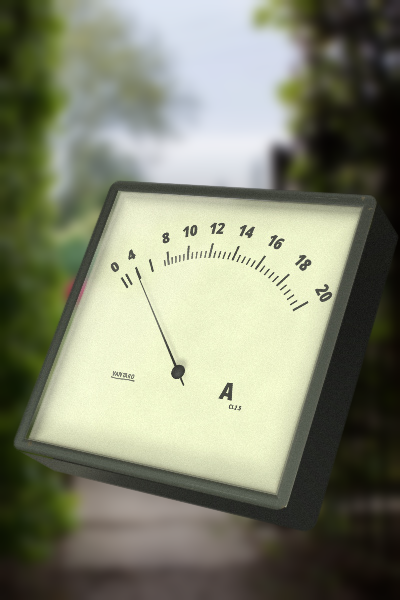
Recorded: 4,A
